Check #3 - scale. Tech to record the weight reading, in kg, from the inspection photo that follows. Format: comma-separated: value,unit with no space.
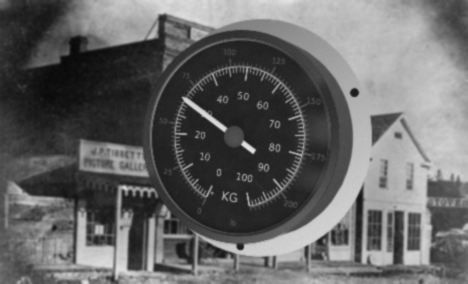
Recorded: 30,kg
